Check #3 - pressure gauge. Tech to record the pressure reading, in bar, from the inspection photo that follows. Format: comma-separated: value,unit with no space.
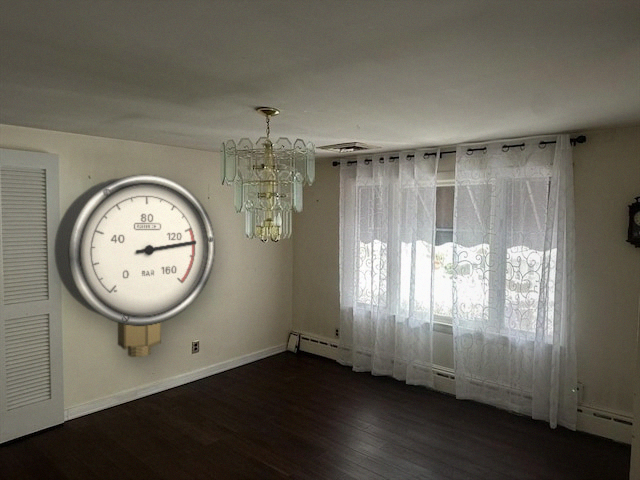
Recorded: 130,bar
